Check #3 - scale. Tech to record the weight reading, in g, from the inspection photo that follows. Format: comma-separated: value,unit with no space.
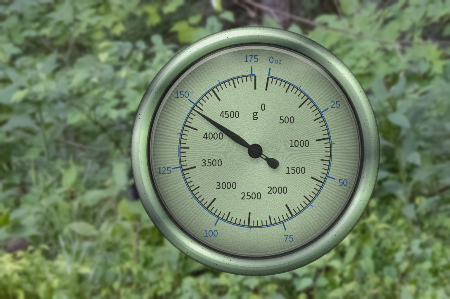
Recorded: 4200,g
